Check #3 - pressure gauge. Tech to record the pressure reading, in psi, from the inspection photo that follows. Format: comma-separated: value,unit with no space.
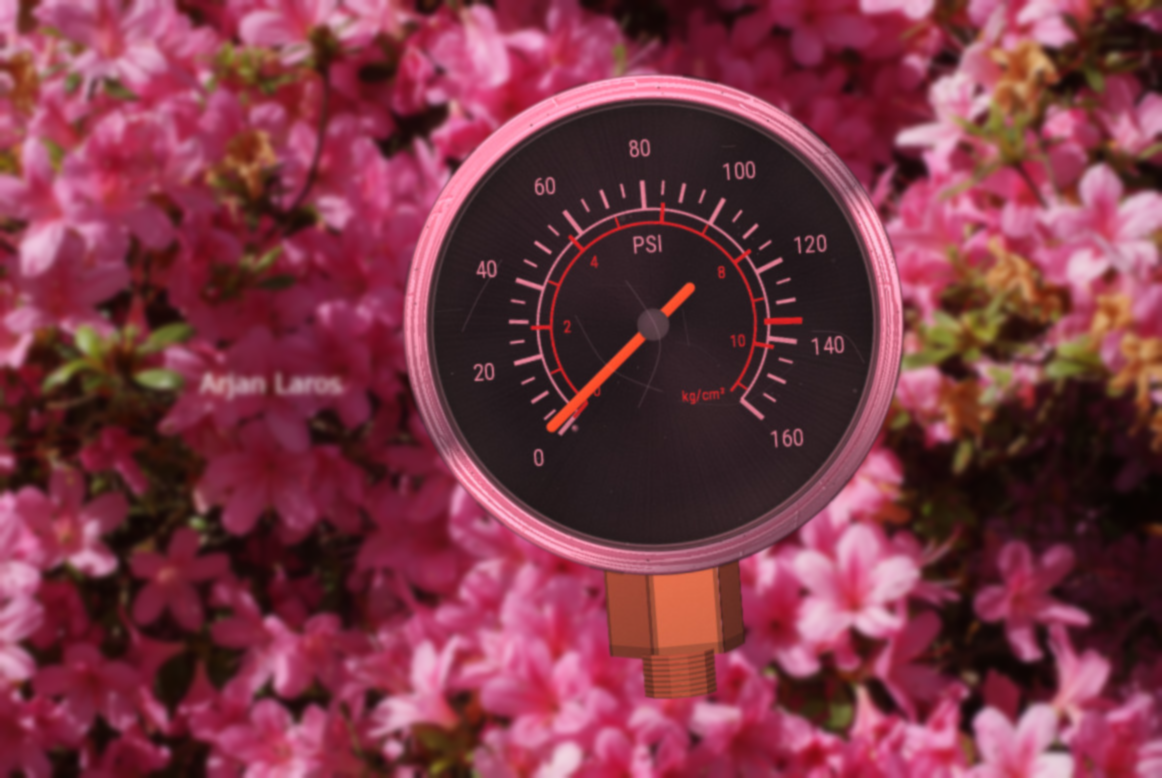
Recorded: 2.5,psi
